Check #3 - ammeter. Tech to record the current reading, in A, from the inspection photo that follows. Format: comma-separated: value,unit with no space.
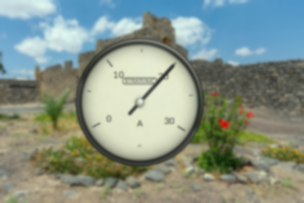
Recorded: 20,A
